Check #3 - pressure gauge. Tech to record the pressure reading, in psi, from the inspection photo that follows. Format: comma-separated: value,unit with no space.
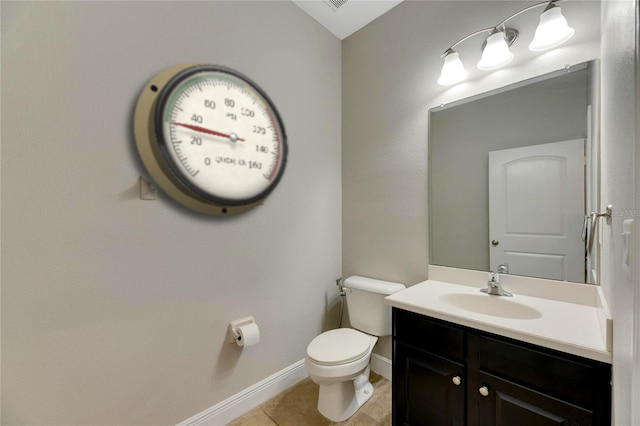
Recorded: 30,psi
